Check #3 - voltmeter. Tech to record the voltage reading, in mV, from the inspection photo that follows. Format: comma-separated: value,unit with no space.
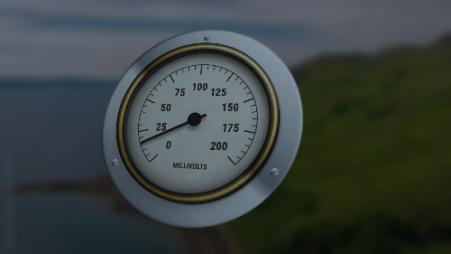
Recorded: 15,mV
